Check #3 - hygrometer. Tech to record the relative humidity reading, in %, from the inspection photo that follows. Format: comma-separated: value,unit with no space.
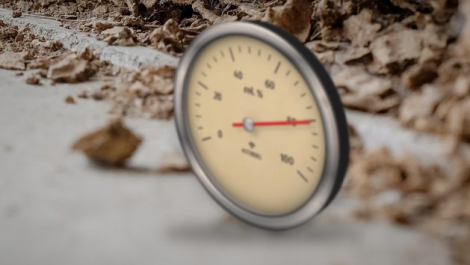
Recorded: 80,%
